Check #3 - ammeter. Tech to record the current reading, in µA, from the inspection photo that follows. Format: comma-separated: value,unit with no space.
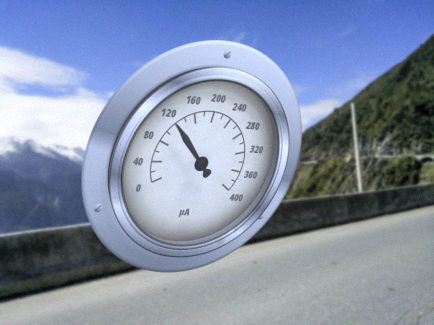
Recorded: 120,µA
